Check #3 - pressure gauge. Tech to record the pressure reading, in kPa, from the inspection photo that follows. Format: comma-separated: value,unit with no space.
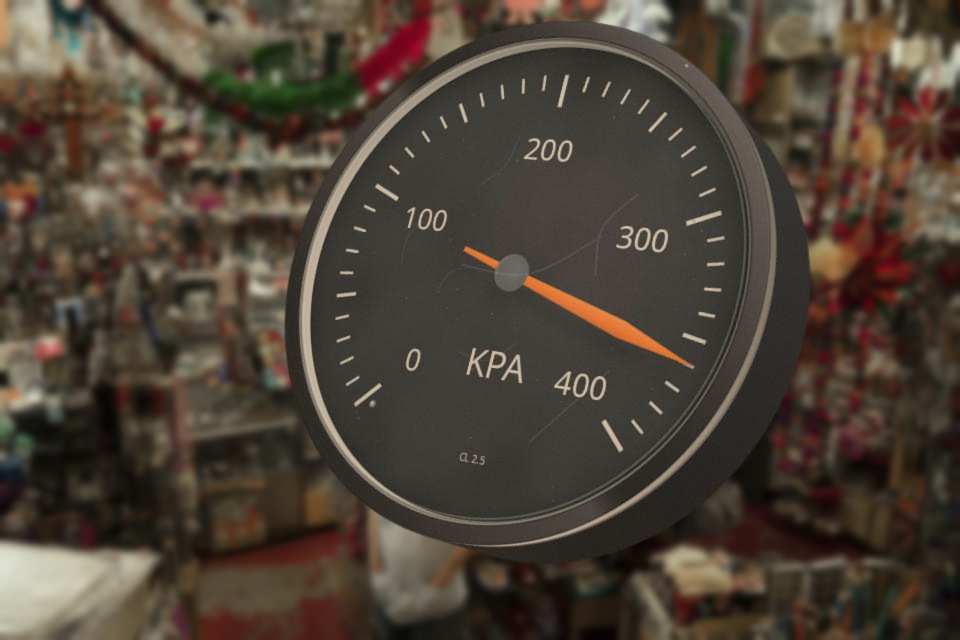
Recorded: 360,kPa
